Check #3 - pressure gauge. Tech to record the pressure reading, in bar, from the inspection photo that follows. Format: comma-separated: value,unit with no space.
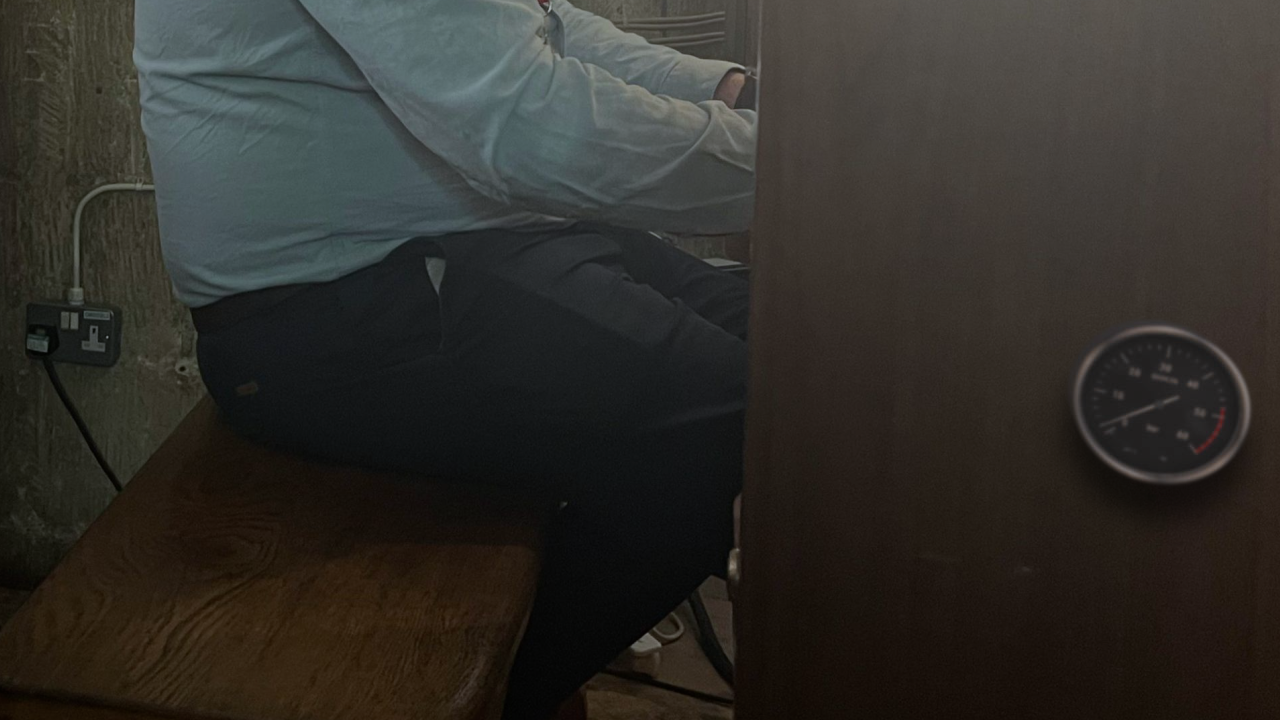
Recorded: 2,bar
